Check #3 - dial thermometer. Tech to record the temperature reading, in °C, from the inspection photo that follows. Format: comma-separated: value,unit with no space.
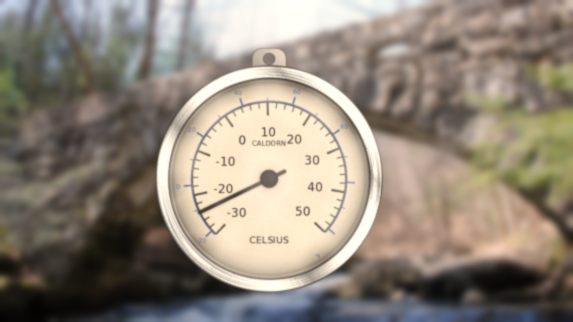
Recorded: -24,°C
